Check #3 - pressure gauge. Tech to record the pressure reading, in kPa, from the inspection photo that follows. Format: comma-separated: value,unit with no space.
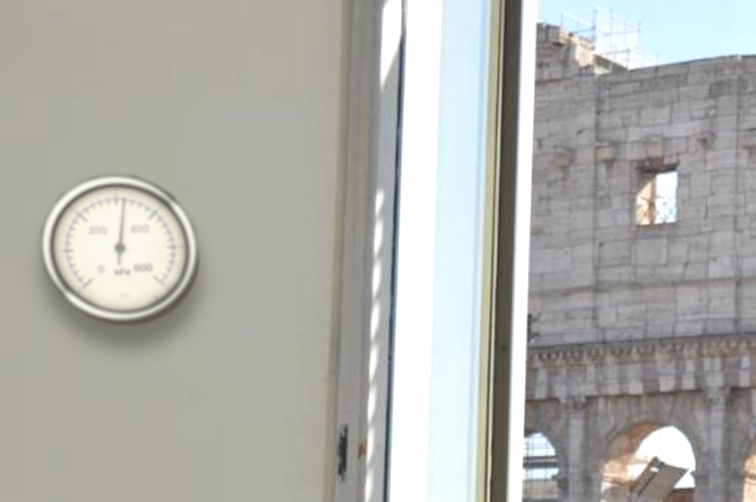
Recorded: 320,kPa
